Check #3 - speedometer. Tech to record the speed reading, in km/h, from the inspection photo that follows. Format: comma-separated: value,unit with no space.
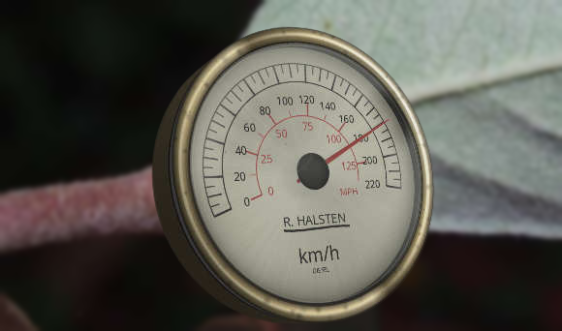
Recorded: 180,km/h
